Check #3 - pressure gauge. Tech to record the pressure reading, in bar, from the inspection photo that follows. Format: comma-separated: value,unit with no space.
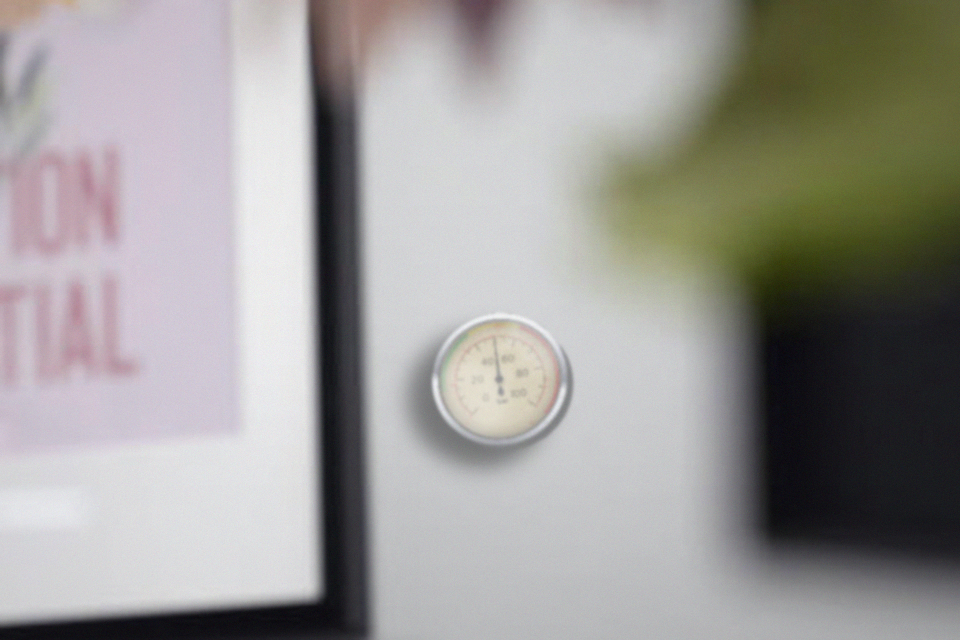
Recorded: 50,bar
